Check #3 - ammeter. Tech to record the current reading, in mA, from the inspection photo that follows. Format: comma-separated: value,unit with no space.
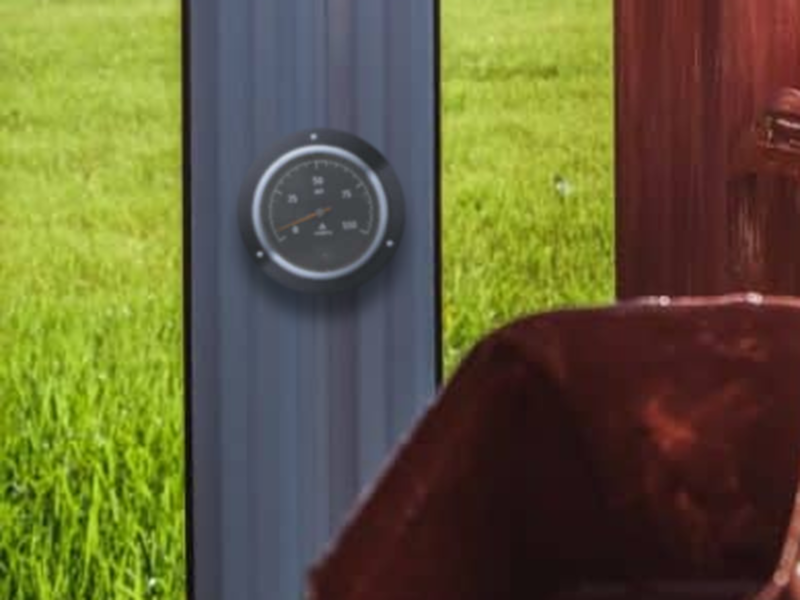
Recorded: 5,mA
